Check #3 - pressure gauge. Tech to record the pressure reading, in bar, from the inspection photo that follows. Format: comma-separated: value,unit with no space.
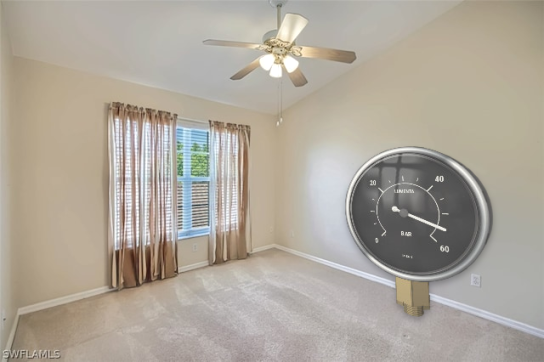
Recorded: 55,bar
